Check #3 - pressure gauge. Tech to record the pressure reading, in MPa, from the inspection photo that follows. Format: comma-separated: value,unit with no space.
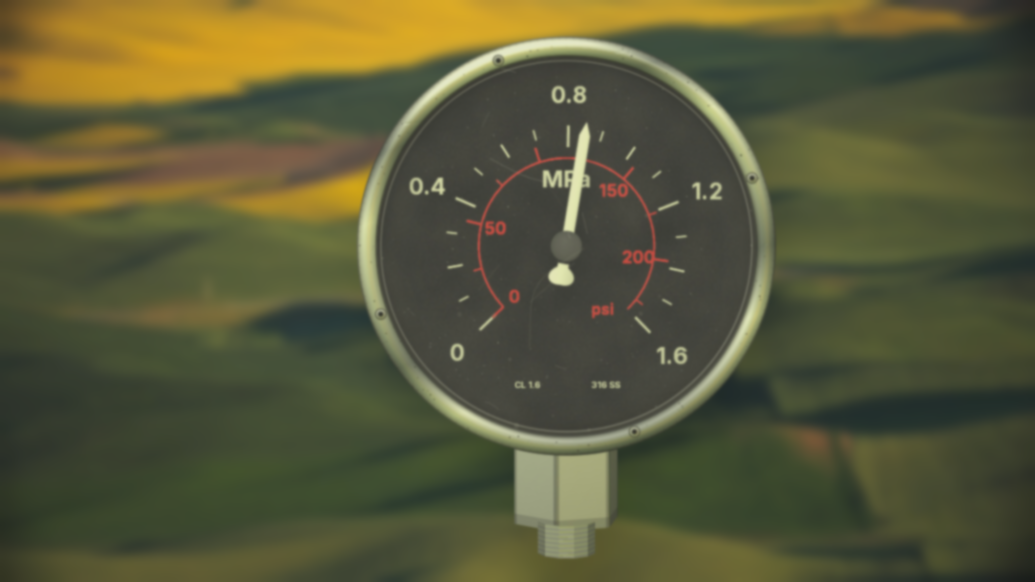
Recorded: 0.85,MPa
